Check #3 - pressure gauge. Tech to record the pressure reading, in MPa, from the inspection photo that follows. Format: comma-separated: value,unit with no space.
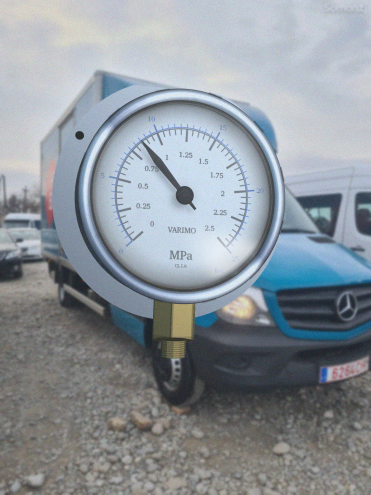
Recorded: 0.85,MPa
